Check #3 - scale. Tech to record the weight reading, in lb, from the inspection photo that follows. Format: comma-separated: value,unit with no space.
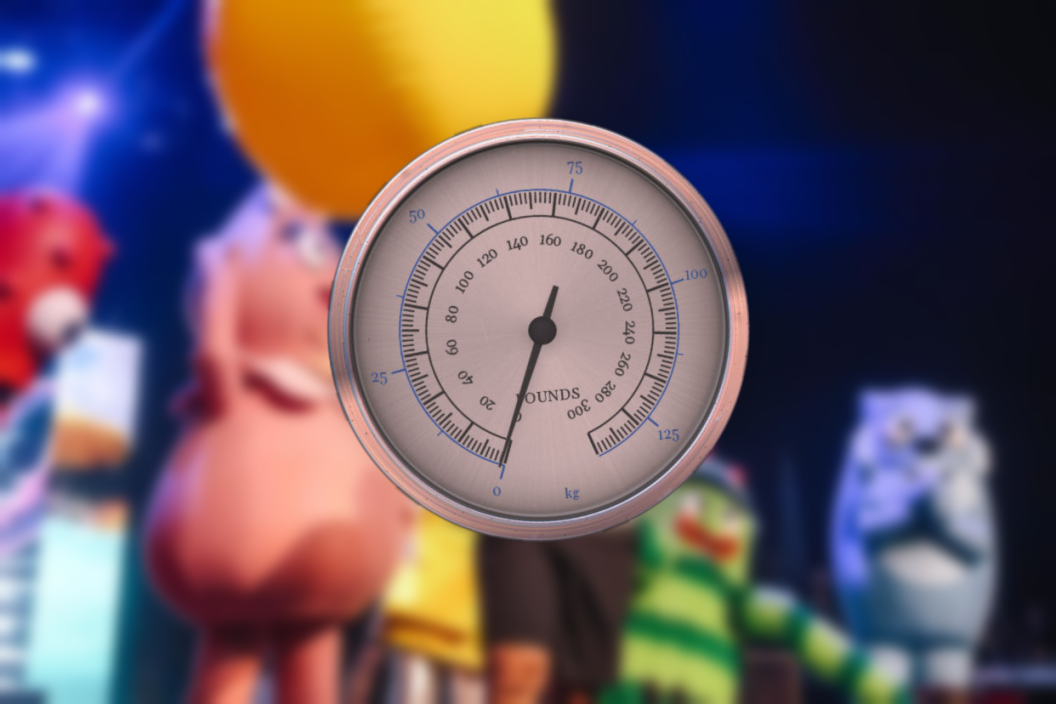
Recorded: 2,lb
